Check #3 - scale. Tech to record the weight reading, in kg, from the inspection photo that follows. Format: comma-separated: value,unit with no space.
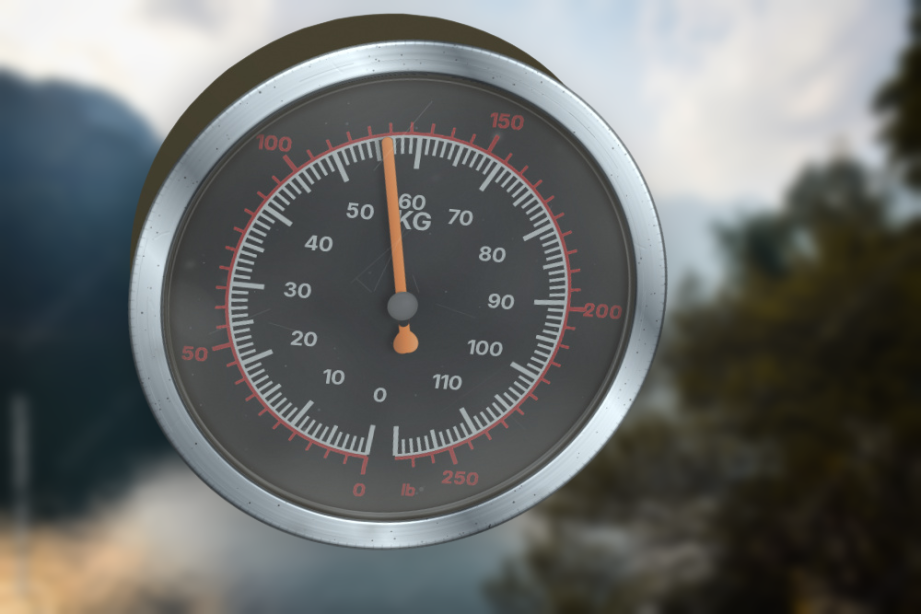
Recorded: 56,kg
